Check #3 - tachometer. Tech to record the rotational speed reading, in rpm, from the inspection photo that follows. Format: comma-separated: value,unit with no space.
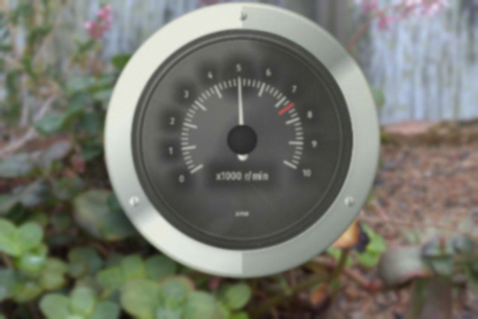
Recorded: 5000,rpm
